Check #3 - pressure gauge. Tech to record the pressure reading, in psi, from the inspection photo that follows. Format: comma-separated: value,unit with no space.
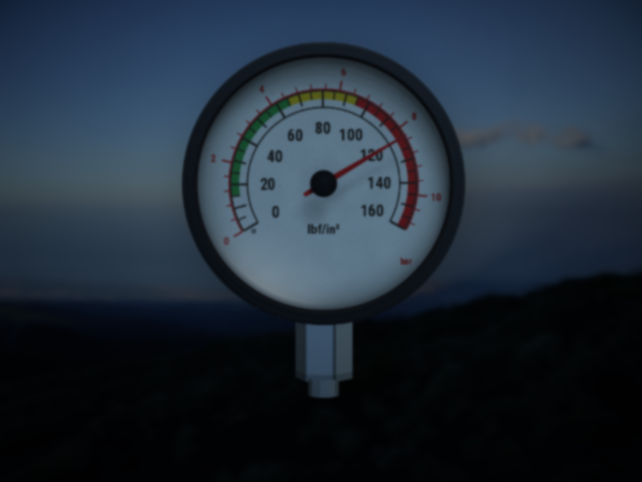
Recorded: 120,psi
